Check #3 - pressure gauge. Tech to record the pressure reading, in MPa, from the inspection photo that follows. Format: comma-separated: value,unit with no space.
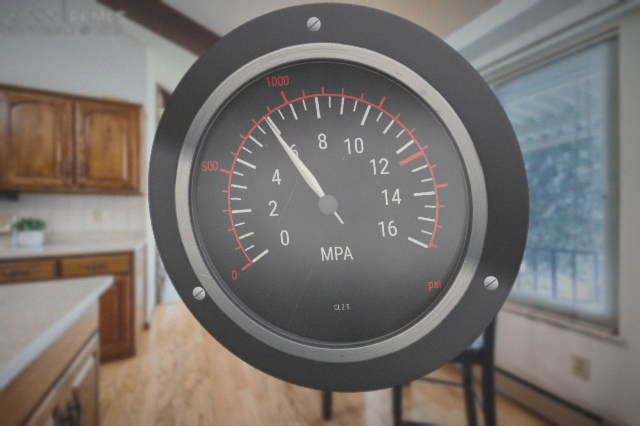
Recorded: 6,MPa
